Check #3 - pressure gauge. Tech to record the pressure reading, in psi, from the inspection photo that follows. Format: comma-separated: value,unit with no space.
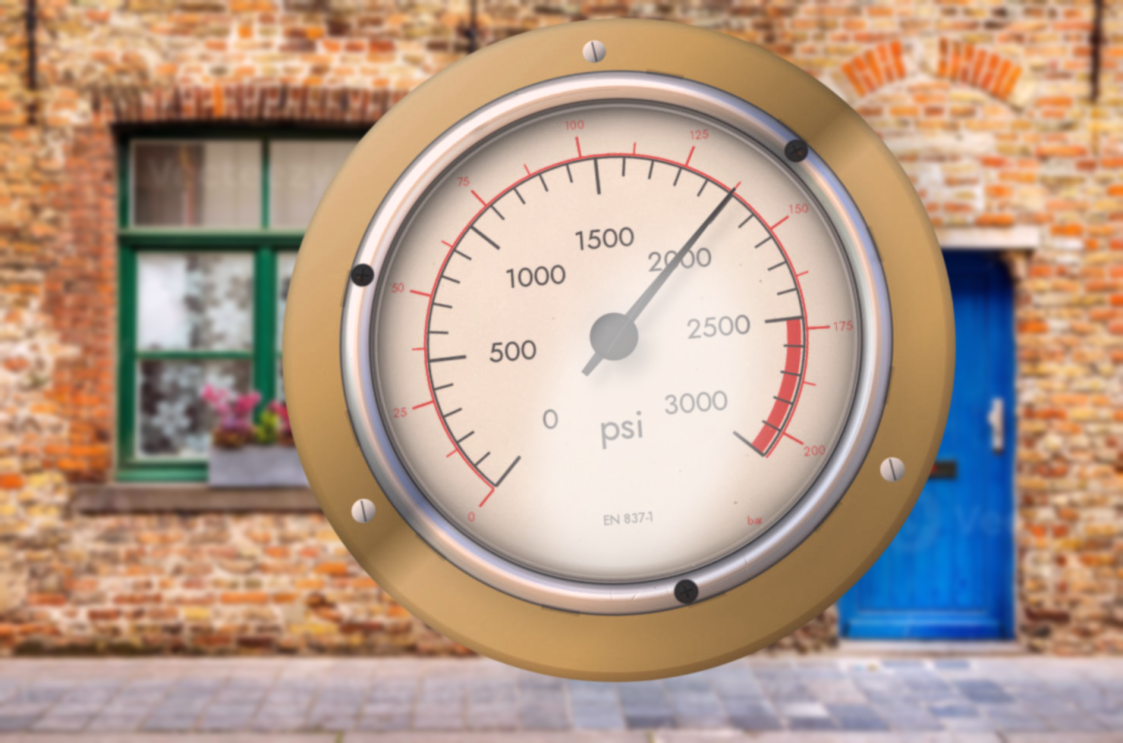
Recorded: 2000,psi
